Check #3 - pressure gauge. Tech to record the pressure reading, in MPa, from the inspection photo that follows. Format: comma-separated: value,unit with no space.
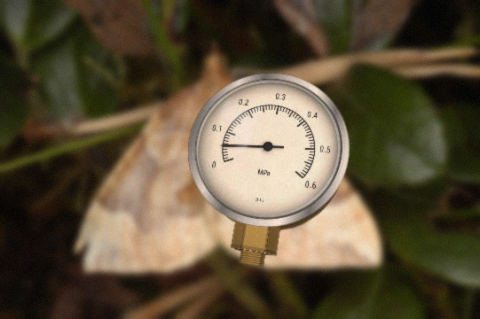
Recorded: 0.05,MPa
